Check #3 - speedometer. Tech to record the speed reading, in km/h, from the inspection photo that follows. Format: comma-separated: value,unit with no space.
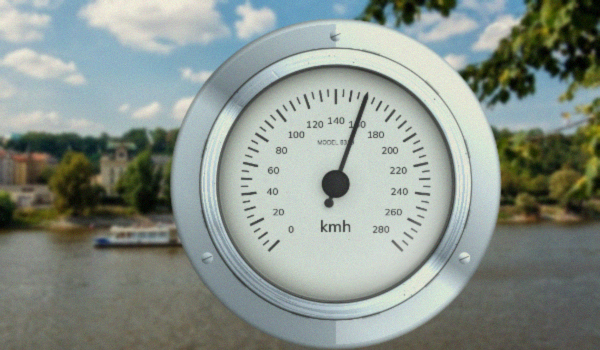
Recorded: 160,km/h
